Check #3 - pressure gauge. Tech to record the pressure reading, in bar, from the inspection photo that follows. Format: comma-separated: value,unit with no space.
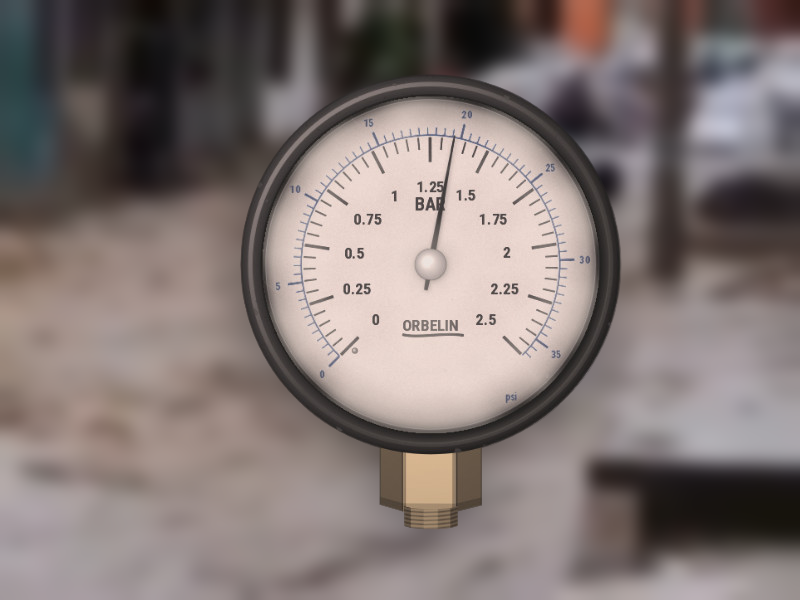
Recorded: 1.35,bar
